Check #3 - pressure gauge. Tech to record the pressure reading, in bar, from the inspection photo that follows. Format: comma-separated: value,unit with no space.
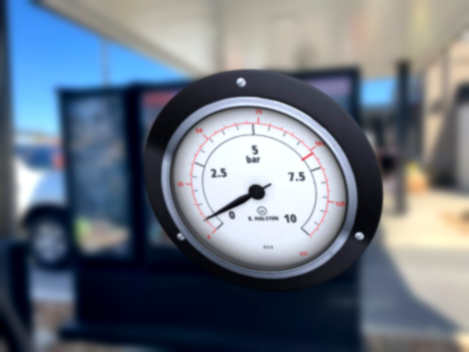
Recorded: 0.5,bar
